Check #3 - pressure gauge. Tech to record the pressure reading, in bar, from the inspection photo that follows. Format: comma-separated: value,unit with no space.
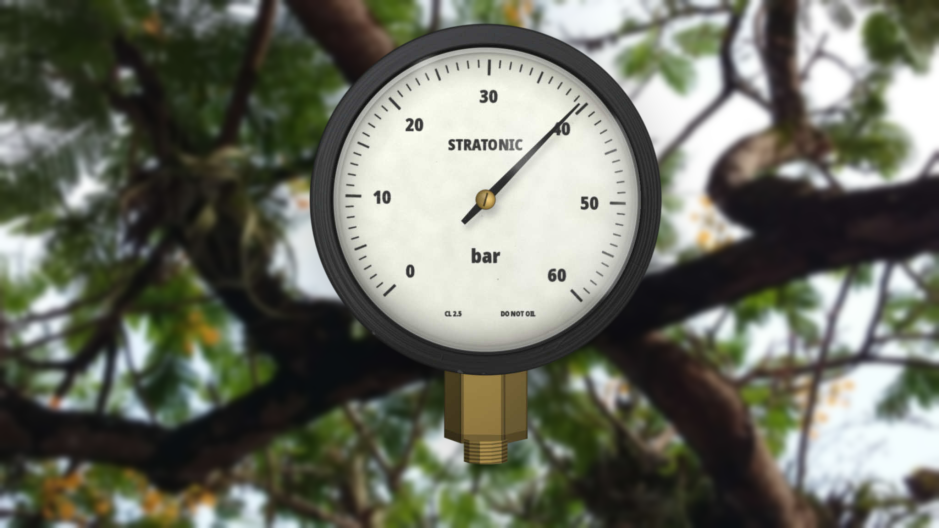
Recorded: 39.5,bar
